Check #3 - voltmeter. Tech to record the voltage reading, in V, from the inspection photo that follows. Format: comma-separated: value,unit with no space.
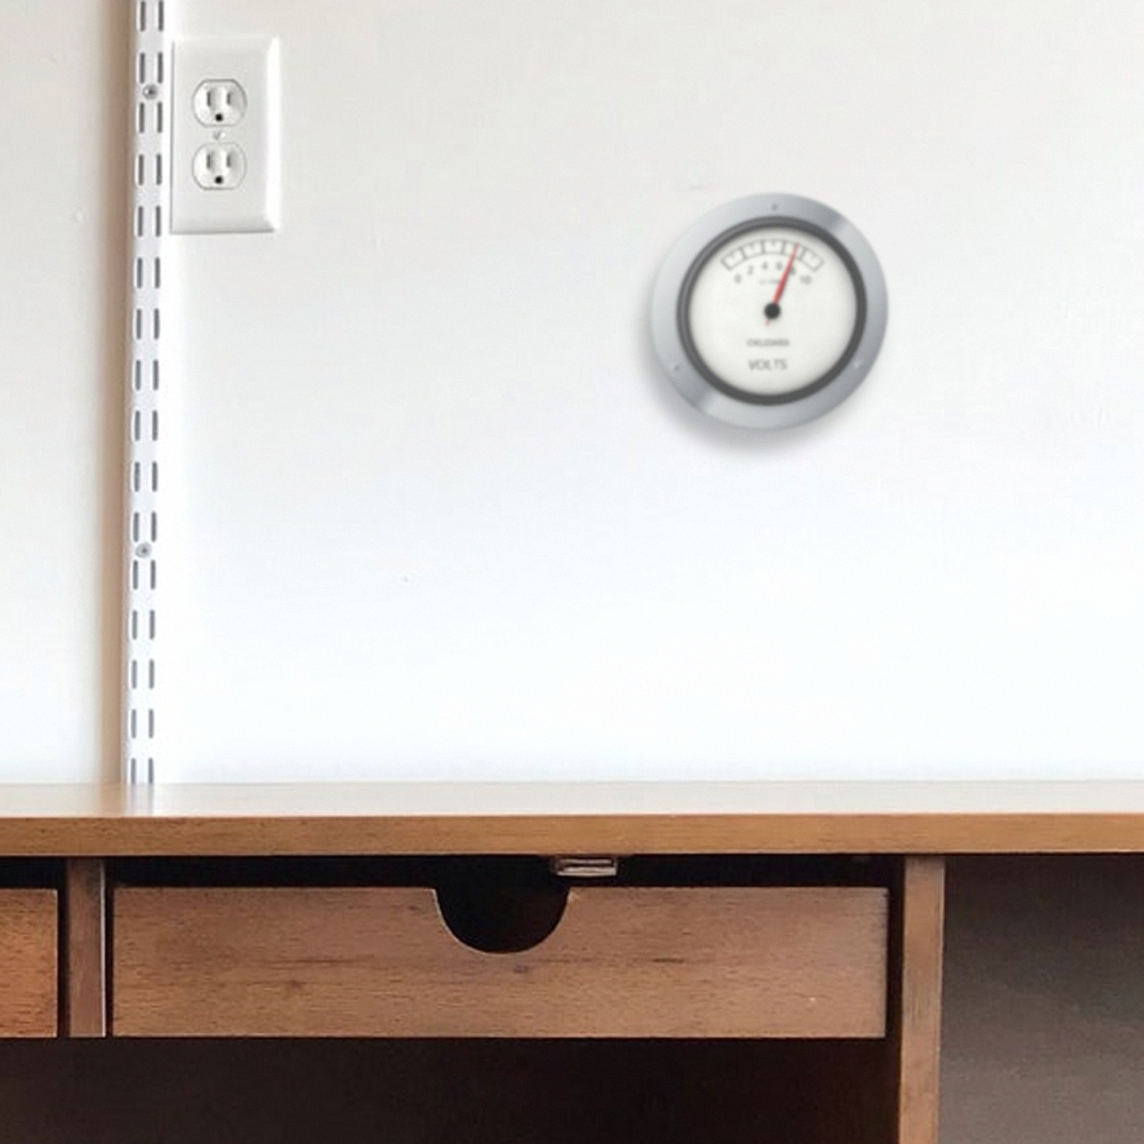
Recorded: 7,V
